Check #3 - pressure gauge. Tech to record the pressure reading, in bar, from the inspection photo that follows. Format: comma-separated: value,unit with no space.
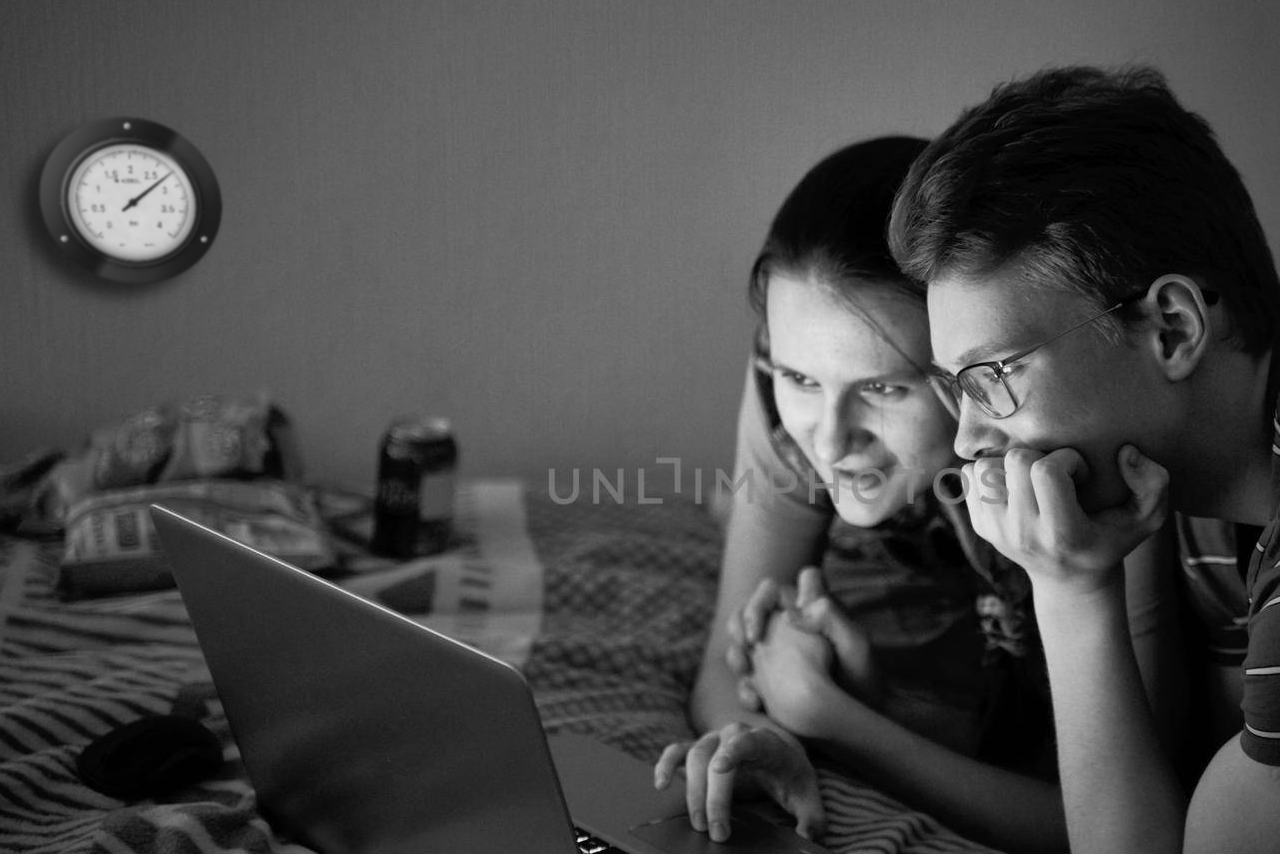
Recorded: 2.75,bar
